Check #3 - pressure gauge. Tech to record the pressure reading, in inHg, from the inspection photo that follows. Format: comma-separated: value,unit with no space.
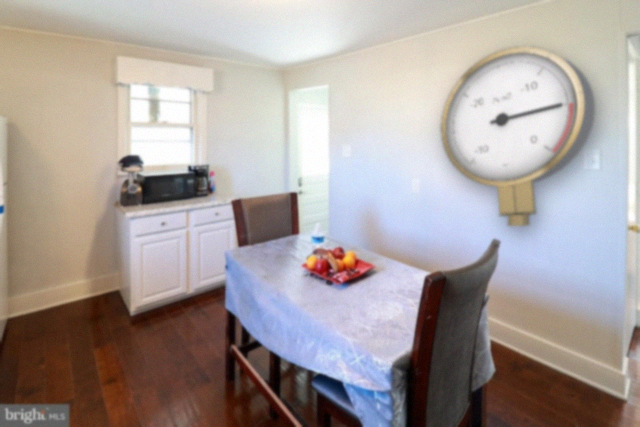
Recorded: -5,inHg
